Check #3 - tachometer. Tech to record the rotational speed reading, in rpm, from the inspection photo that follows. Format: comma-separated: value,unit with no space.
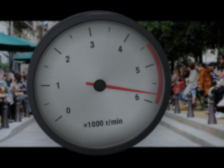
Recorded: 5750,rpm
